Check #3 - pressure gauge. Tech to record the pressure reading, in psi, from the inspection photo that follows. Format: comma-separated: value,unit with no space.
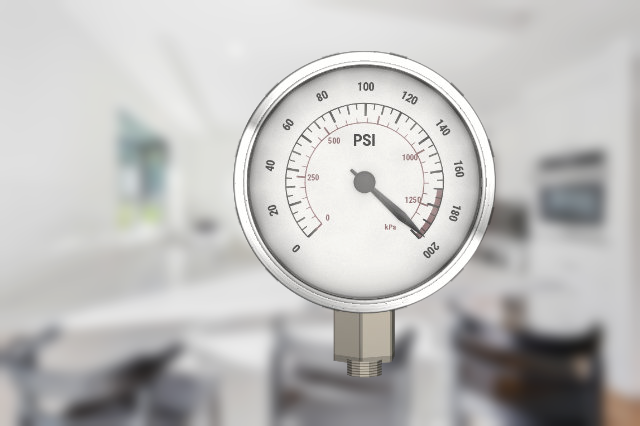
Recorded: 197.5,psi
